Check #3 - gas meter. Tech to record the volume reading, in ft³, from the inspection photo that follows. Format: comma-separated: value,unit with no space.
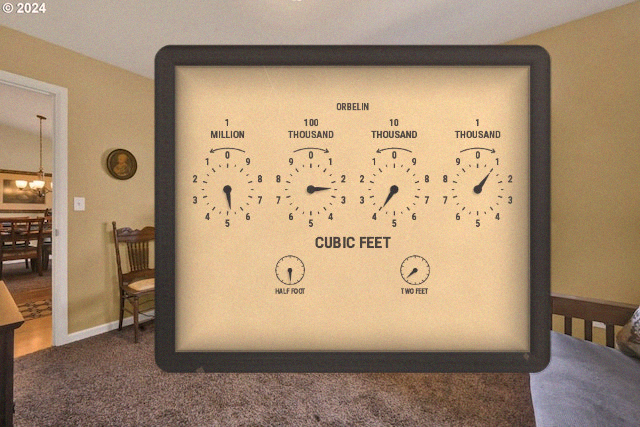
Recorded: 524100,ft³
